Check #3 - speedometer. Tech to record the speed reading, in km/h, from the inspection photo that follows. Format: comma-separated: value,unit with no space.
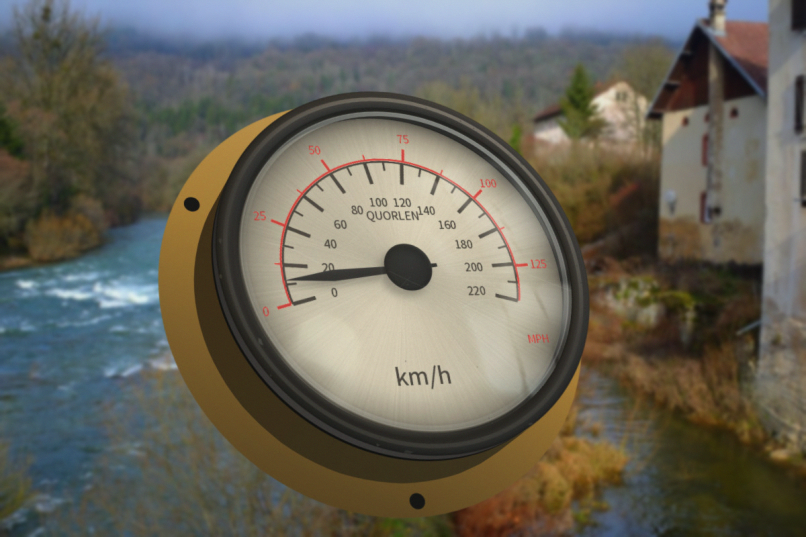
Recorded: 10,km/h
